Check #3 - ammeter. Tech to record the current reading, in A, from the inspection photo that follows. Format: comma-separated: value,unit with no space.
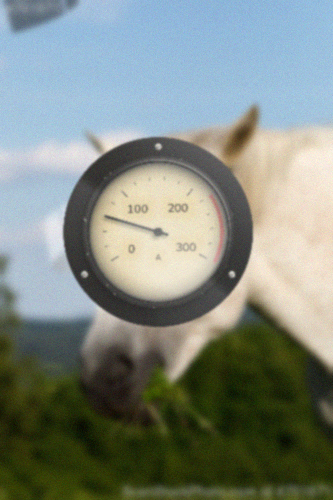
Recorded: 60,A
